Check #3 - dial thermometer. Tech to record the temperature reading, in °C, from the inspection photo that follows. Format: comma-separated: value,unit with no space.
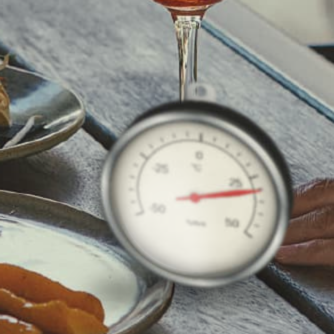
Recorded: 30,°C
